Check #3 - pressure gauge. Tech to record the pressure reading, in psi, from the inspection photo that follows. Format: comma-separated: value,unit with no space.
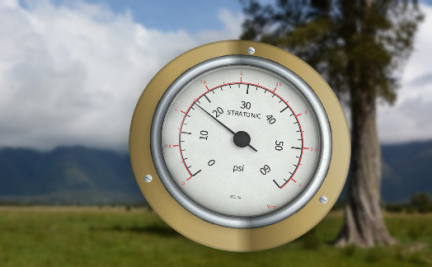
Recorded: 17,psi
